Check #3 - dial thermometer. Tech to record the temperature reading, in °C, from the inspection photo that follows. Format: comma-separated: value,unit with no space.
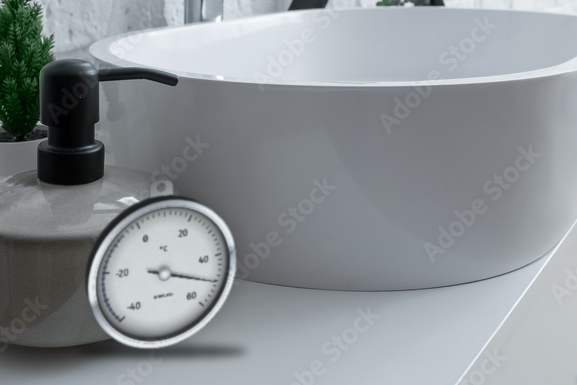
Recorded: 50,°C
